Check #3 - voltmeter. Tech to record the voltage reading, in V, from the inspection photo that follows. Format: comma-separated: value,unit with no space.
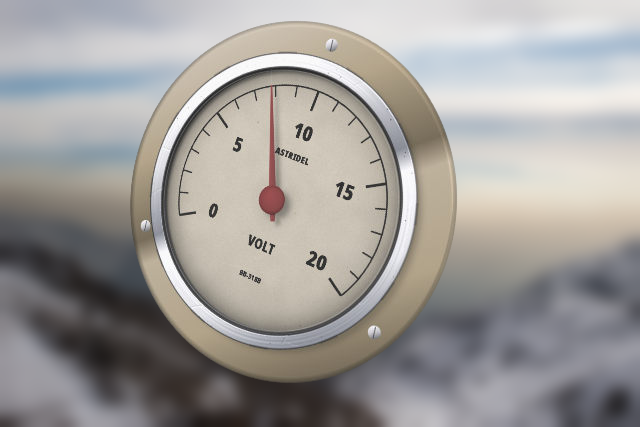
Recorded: 8,V
